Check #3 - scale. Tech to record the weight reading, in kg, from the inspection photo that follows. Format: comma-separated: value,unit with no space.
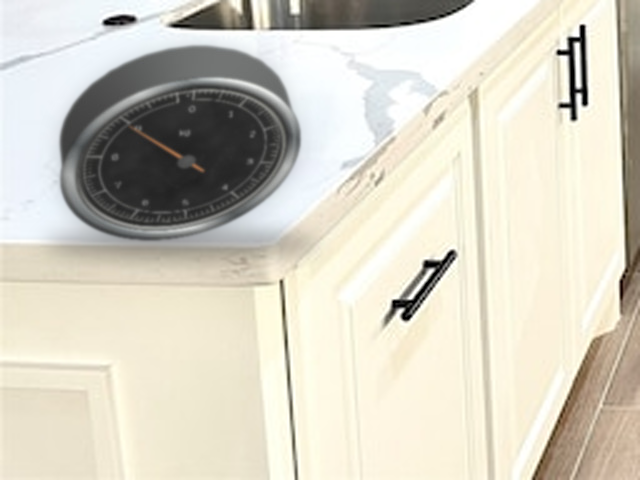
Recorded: 9,kg
